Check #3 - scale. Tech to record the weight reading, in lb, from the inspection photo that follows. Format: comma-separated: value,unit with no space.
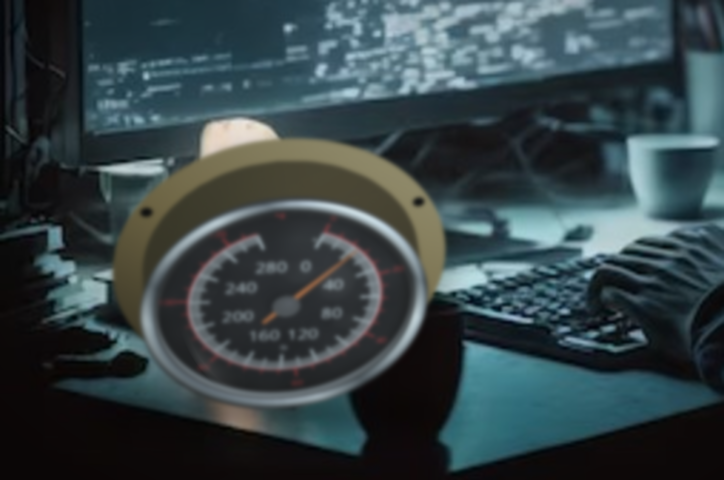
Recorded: 20,lb
